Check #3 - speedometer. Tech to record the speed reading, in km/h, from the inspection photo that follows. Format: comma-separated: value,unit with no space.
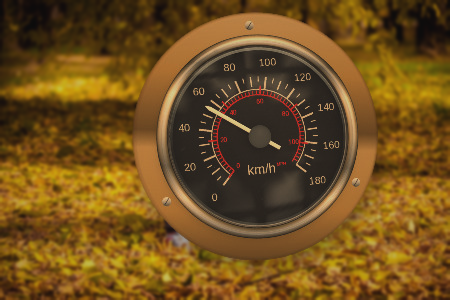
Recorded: 55,km/h
